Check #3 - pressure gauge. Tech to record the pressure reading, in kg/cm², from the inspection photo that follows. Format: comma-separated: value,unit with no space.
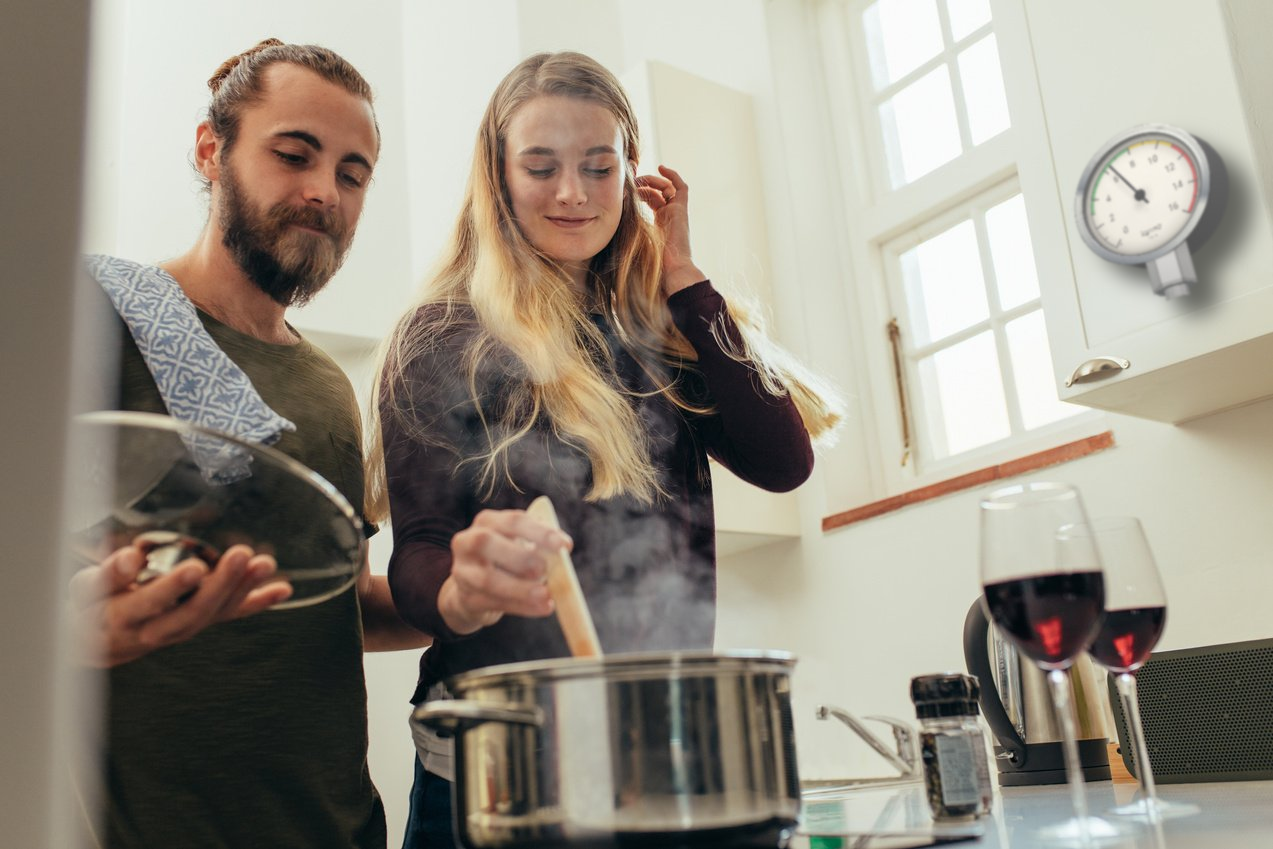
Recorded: 6.5,kg/cm²
